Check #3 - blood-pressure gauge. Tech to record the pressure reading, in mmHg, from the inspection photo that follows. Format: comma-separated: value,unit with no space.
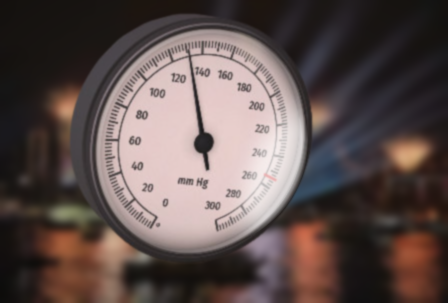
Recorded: 130,mmHg
